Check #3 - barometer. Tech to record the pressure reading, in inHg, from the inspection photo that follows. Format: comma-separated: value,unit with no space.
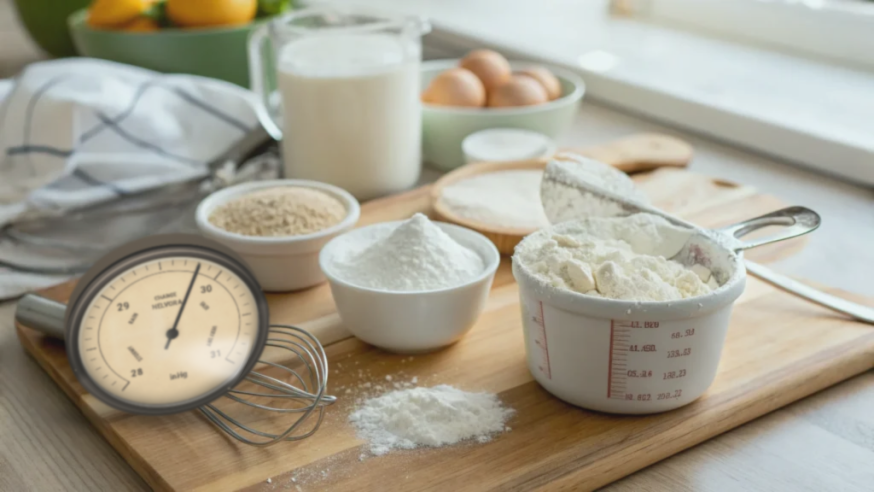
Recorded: 29.8,inHg
